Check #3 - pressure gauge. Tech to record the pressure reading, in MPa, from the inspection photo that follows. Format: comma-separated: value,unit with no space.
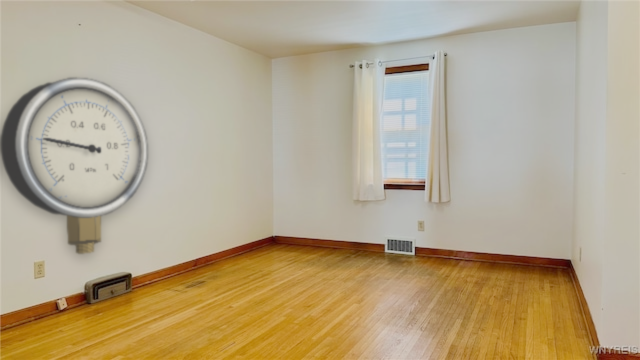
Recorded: 0.2,MPa
